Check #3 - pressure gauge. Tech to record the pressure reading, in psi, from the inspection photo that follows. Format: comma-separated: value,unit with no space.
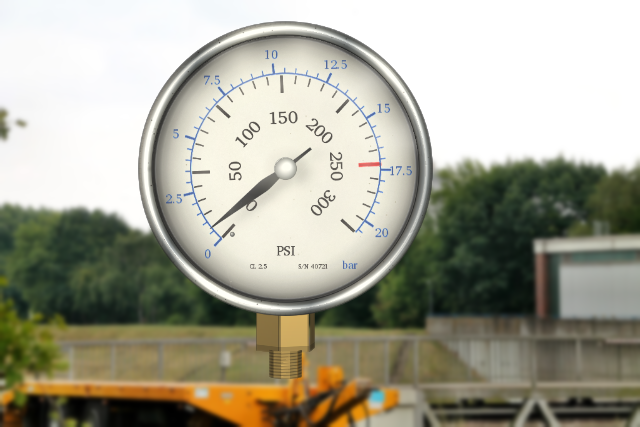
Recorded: 10,psi
